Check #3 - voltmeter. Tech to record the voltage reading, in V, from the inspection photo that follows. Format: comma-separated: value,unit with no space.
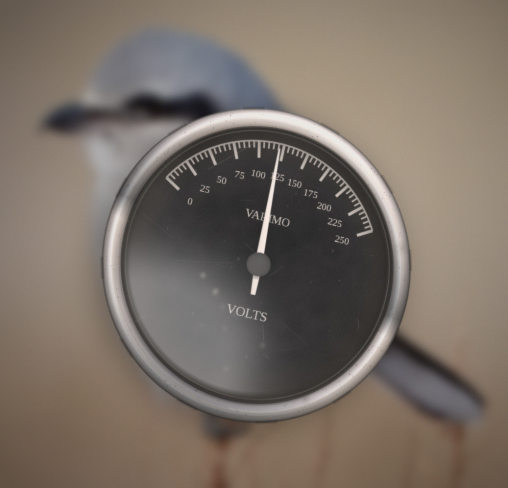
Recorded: 120,V
